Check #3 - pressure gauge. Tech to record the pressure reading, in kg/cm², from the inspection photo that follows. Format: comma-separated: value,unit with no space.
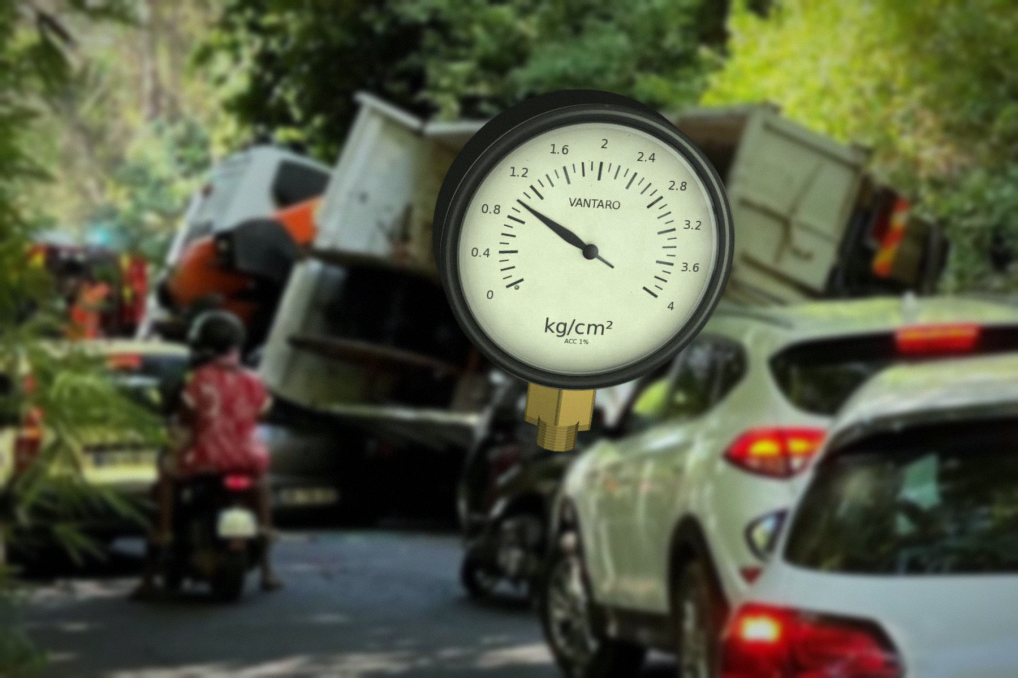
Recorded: 1,kg/cm²
